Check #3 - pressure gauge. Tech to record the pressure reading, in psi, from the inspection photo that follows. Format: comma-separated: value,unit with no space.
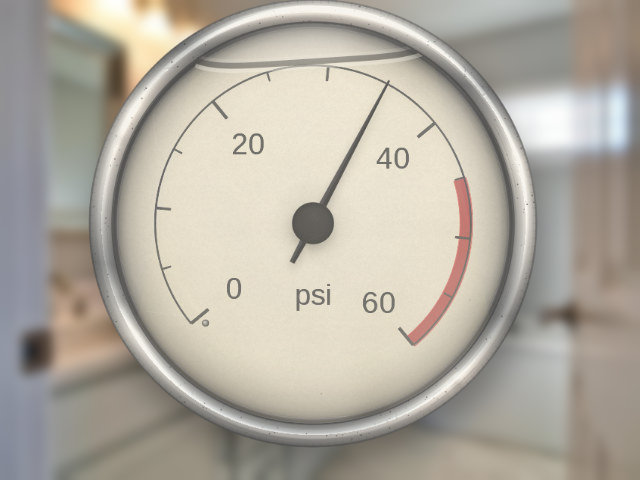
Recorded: 35,psi
